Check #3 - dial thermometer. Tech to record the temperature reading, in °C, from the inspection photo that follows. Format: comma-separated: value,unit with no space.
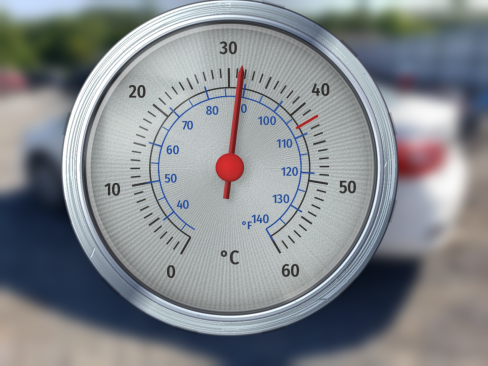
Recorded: 31.5,°C
